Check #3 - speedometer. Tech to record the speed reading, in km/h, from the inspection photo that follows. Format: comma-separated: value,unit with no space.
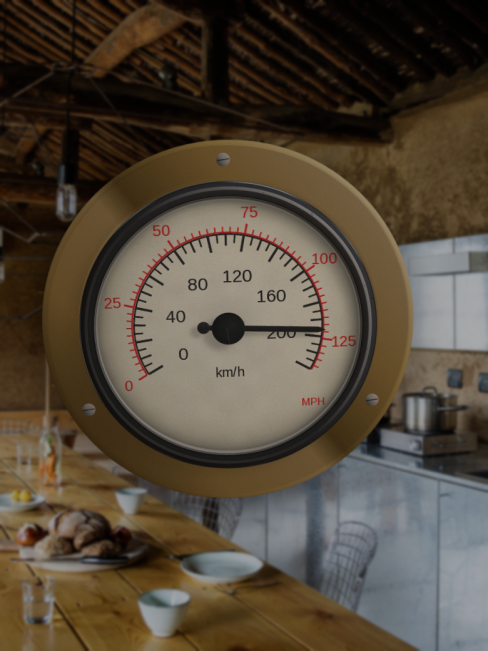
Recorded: 195,km/h
